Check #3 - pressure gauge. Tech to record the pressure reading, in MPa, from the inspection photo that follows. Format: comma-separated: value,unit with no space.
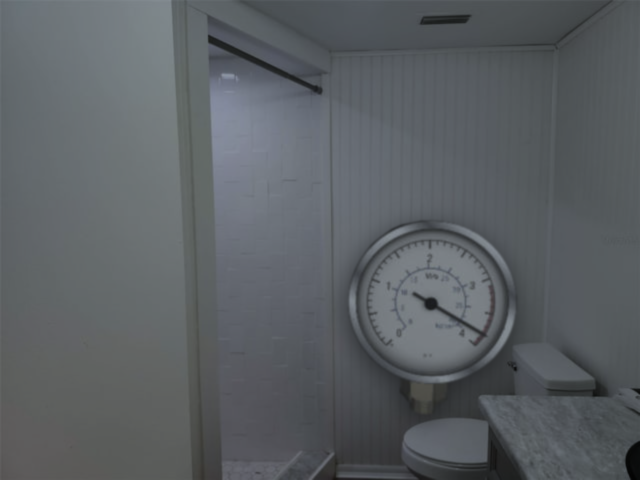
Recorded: 3.8,MPa
